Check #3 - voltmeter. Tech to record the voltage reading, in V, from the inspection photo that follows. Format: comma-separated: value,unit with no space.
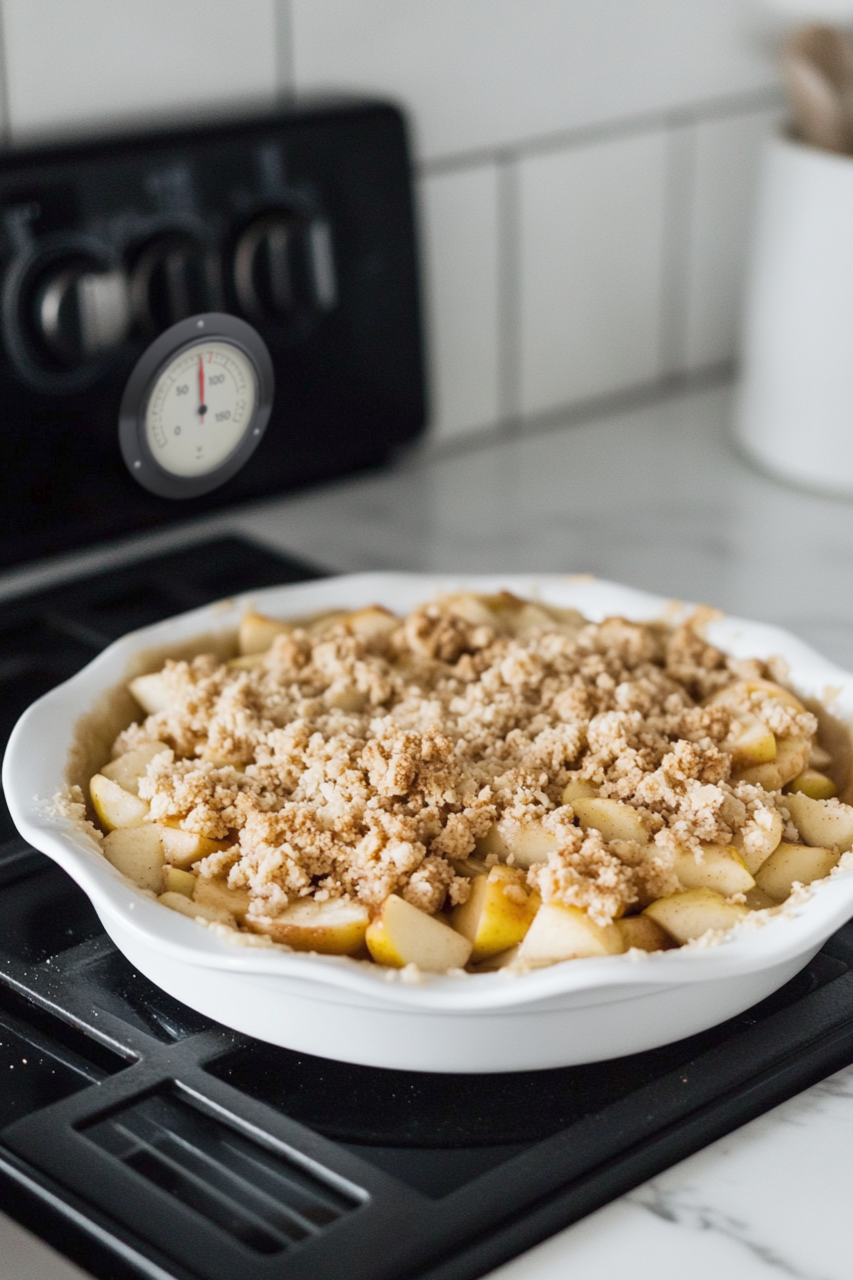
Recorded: 75,V
